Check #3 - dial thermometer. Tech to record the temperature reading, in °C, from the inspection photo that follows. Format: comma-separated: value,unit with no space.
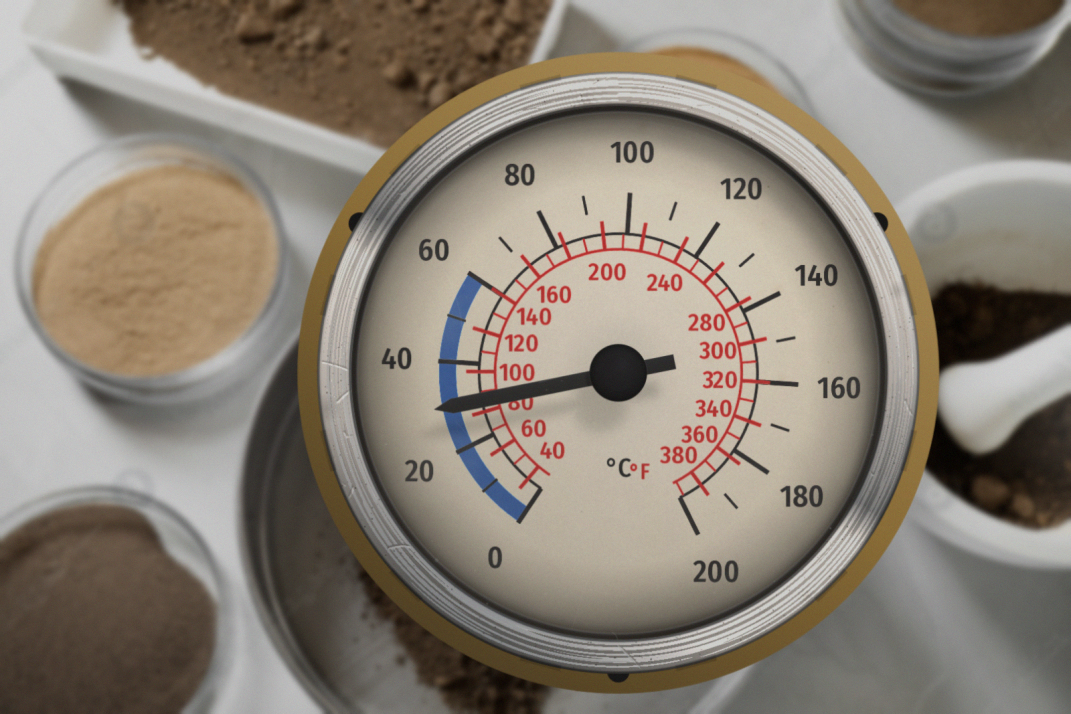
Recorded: 30,°C
